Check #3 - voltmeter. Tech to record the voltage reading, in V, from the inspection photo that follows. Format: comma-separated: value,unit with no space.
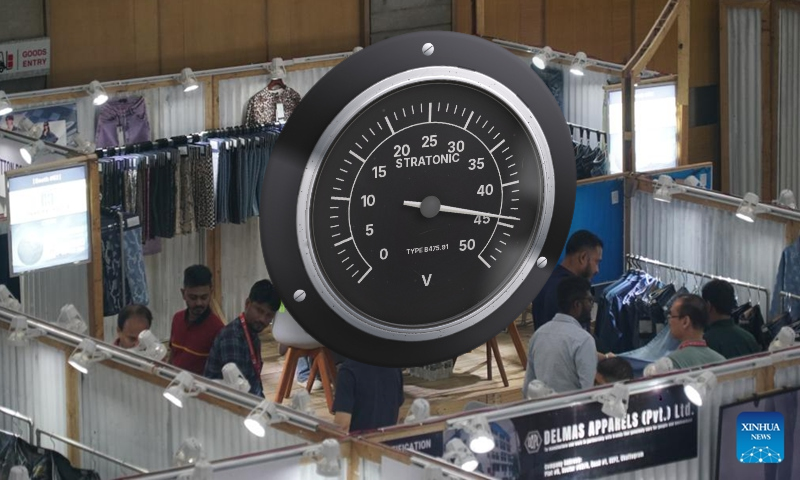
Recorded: 44,V
